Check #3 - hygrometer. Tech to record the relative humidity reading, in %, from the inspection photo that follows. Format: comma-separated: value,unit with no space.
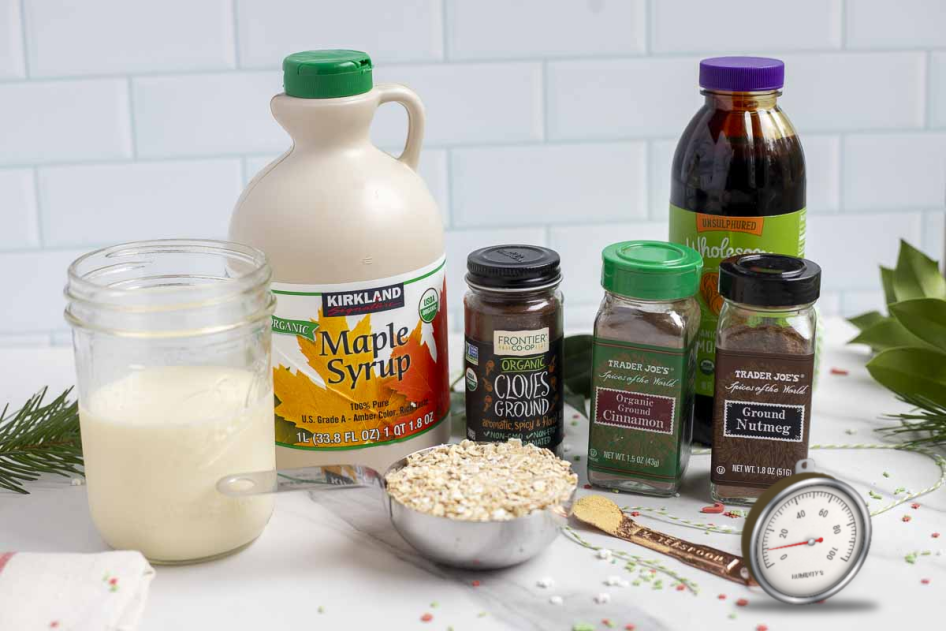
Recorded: 10,%
